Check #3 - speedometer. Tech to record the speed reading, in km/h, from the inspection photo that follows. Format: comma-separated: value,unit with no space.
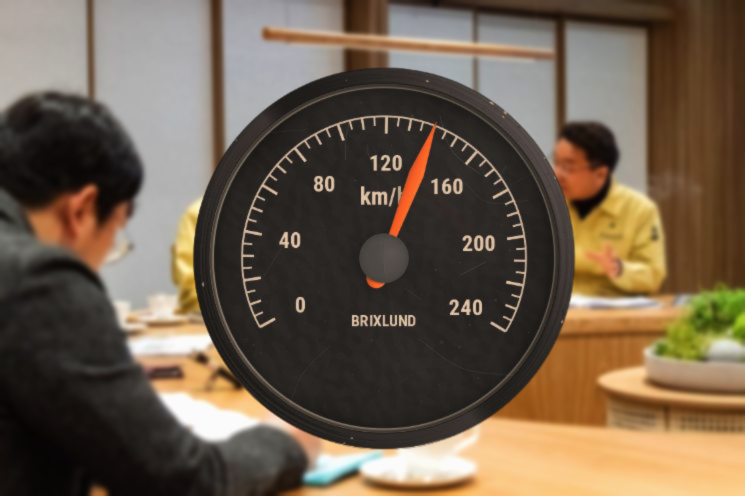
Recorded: 140,km/h
